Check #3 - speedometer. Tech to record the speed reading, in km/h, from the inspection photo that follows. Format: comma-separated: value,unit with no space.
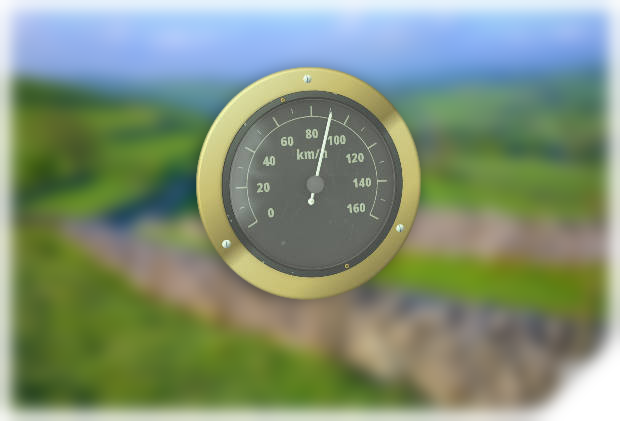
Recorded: 90,km/h
